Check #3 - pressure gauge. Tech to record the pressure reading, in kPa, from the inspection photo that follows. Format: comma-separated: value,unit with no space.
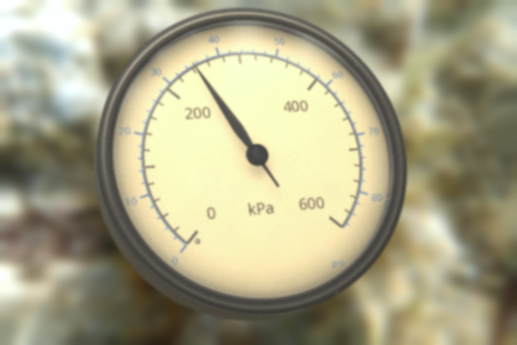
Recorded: 240,kPa
